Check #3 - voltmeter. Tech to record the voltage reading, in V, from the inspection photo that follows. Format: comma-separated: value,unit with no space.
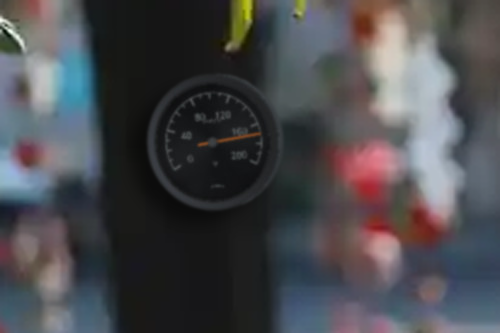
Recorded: 170,V
